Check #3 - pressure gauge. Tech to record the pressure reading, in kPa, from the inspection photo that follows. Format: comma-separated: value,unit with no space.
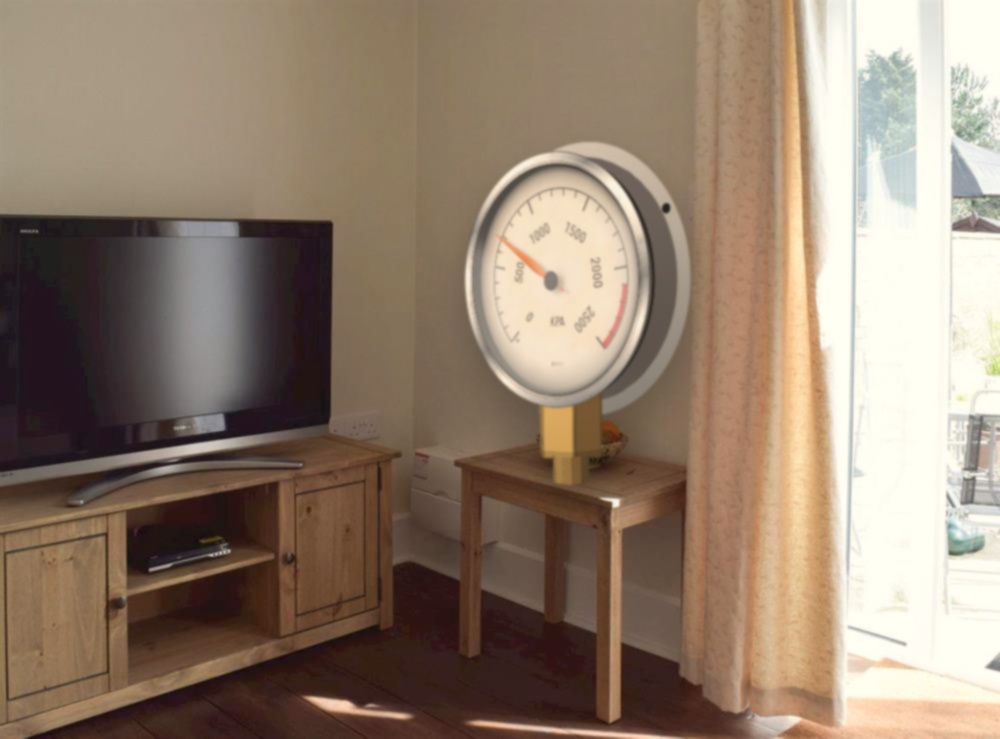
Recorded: 700,kPa
